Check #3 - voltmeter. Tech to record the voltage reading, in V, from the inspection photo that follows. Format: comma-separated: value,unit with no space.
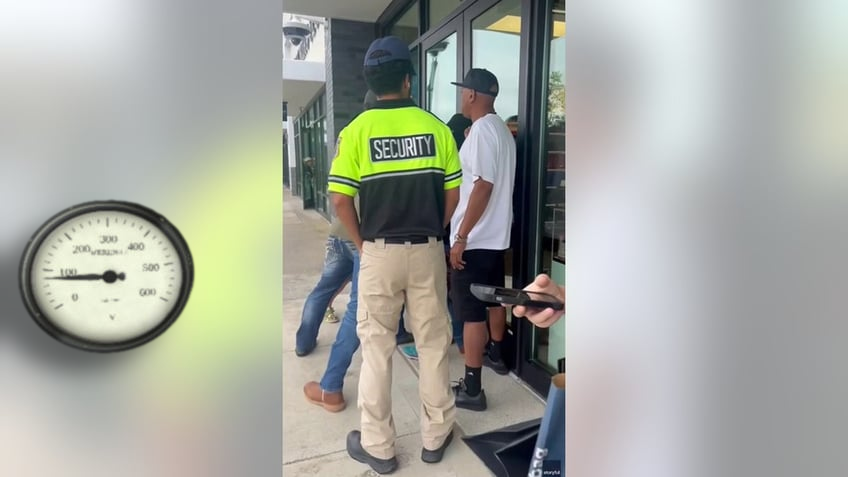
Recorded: 80,V
